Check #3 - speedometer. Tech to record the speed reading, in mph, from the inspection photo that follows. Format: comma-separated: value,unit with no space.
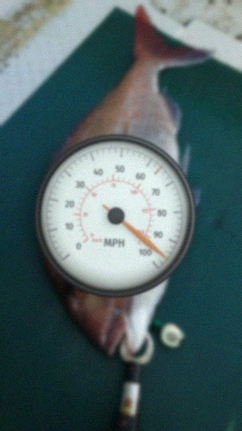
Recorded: 96,mph
